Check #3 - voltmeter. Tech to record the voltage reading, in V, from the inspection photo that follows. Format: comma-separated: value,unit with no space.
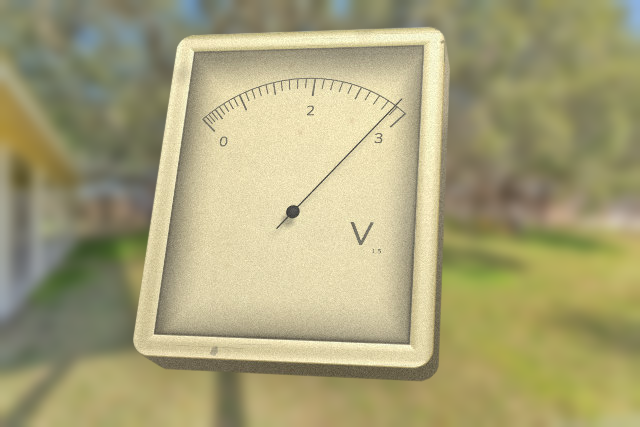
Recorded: 2.9,V
